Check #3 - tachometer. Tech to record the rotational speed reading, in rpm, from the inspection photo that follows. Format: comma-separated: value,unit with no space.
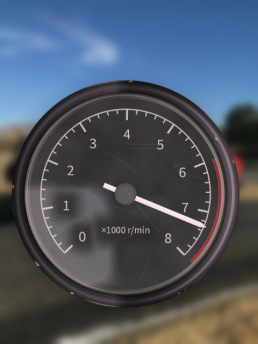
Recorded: 7300,rpm
